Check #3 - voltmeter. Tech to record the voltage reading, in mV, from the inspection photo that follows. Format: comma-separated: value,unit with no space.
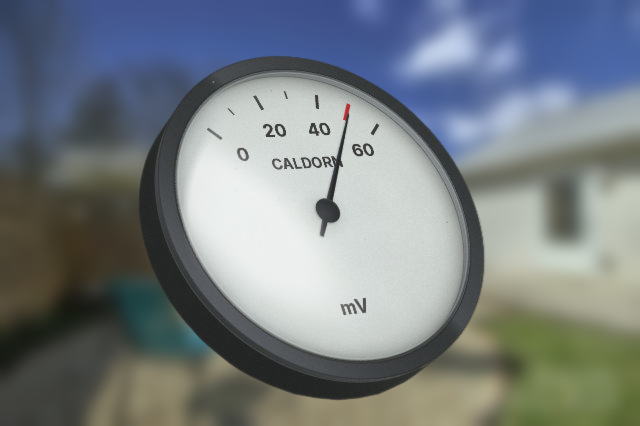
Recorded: 50,mV
